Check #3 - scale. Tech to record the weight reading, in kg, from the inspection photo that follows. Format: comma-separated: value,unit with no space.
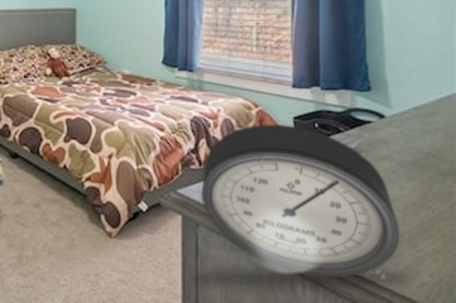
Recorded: 10,kg
